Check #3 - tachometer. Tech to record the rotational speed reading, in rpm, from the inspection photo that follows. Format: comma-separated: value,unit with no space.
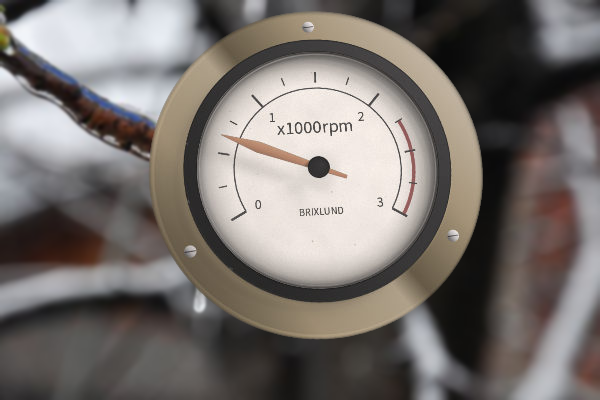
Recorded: 625,rpm
